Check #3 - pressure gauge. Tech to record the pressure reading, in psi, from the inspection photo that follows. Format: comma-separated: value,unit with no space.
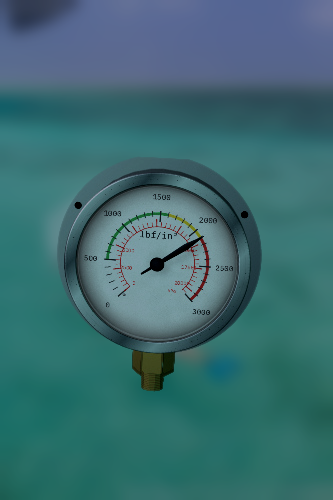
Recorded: 2100,psi
